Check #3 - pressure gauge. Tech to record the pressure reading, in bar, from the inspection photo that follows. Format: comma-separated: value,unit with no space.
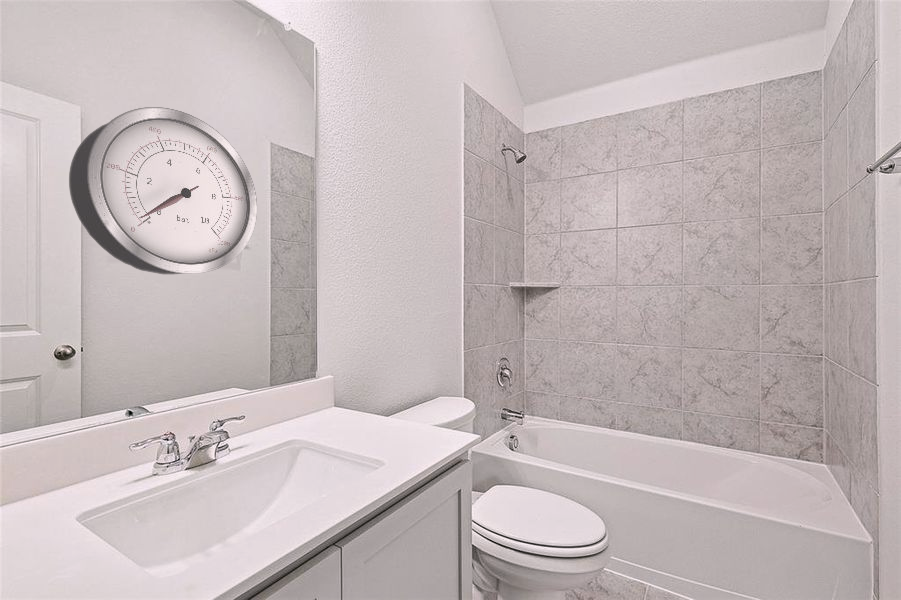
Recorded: 0.2,bar
